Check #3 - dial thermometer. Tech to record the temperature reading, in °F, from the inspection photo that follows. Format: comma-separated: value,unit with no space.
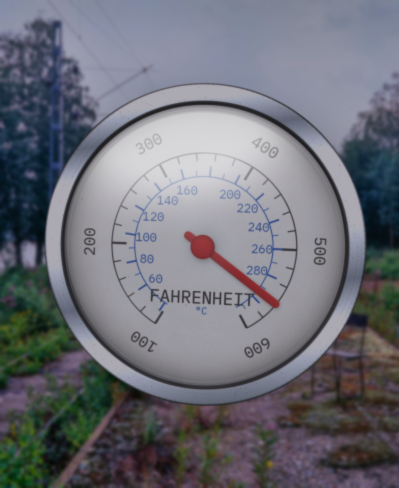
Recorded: 560,°F
